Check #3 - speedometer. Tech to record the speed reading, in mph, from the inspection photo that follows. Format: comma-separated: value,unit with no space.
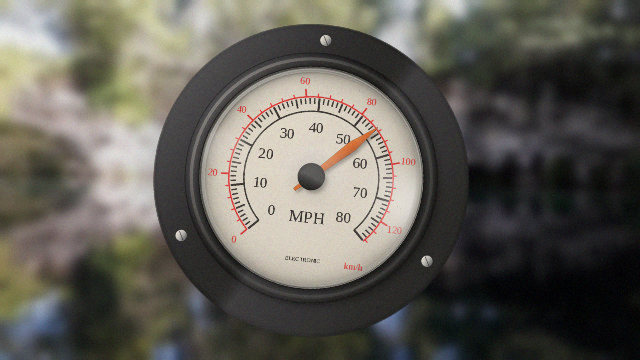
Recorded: 54,mph
